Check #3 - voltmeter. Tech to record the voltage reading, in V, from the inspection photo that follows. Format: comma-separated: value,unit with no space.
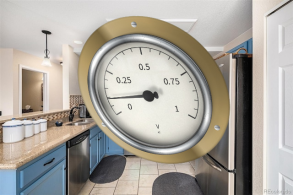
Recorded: 0.1,V
